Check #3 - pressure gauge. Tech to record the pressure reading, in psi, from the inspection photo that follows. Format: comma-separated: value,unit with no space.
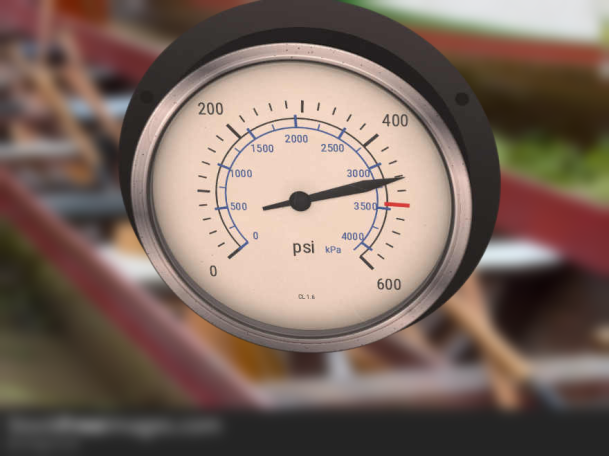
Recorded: 460,psi
